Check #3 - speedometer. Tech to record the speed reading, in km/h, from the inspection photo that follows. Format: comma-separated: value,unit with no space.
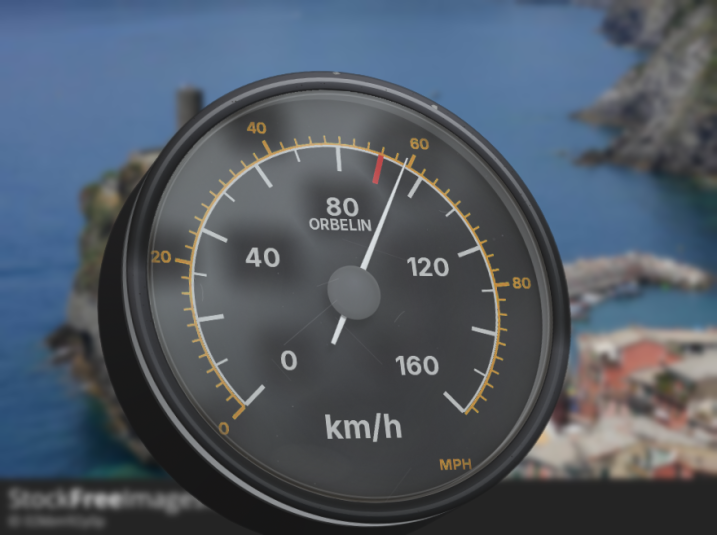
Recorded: 95,km/h
